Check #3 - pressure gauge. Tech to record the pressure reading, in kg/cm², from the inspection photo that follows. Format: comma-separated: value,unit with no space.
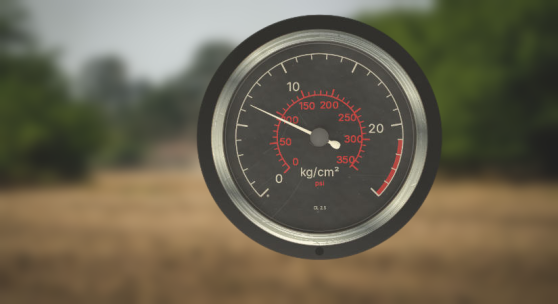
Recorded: 6.5,kg/cm²
